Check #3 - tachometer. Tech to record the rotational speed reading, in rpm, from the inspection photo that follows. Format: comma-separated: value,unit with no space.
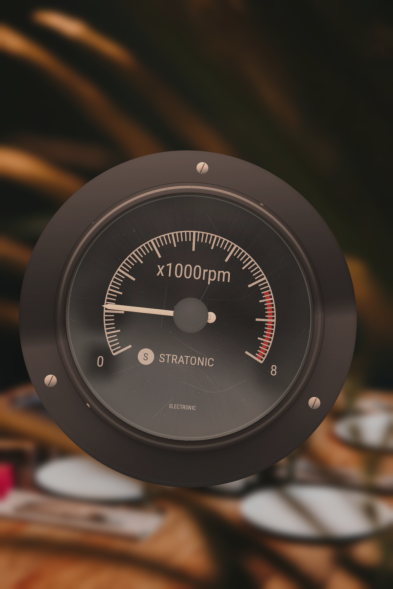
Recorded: 1100,rpm
